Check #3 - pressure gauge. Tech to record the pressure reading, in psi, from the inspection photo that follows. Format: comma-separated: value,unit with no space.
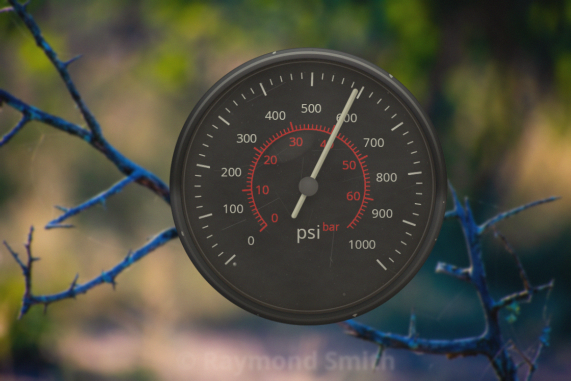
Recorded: 590,psi
